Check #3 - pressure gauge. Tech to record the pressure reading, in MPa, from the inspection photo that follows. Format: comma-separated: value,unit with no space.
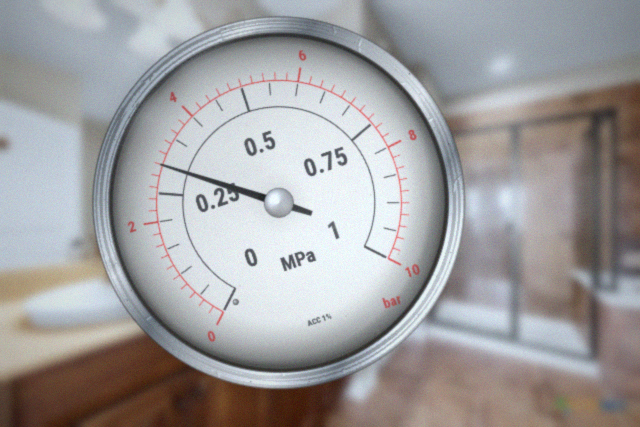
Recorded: 0.3,MPa
